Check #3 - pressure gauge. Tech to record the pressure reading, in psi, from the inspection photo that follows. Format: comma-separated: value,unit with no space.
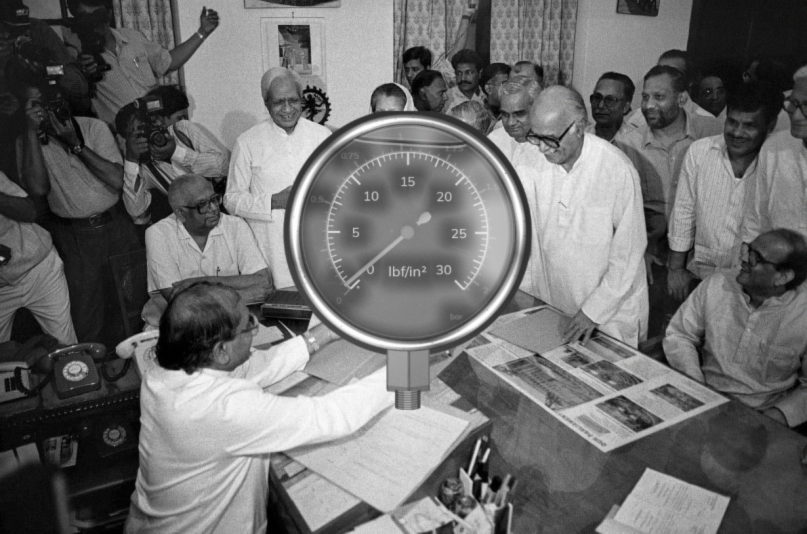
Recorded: 0.5,psi
